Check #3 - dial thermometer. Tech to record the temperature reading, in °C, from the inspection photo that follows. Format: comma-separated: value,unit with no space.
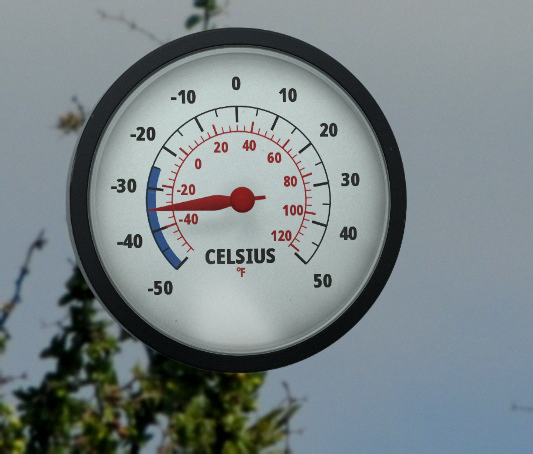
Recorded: -35,°C
